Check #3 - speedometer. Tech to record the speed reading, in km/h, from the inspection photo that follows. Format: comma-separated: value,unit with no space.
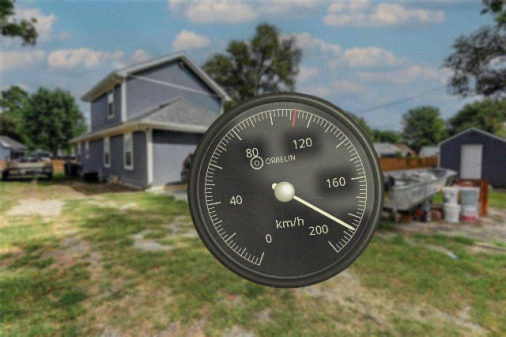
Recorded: 186,km/h
